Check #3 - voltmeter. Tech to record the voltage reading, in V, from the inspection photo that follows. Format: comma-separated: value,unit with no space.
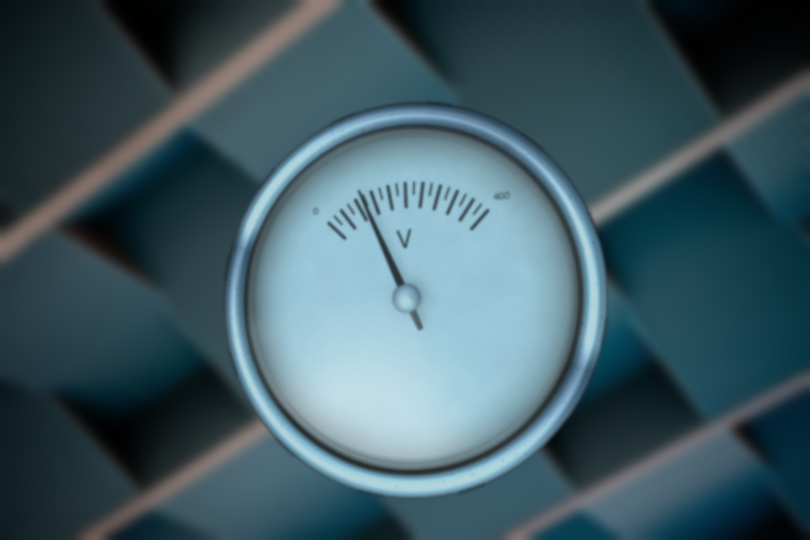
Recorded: 100,V
